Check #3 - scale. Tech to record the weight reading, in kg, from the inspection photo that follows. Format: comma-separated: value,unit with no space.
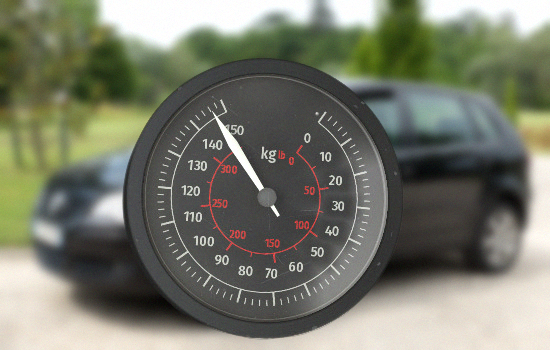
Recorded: 146,kg
